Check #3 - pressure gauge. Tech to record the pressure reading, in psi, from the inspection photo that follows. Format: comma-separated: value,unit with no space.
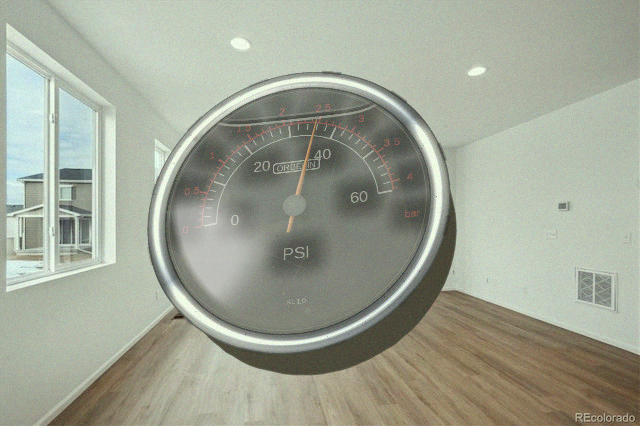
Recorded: 36,psi
